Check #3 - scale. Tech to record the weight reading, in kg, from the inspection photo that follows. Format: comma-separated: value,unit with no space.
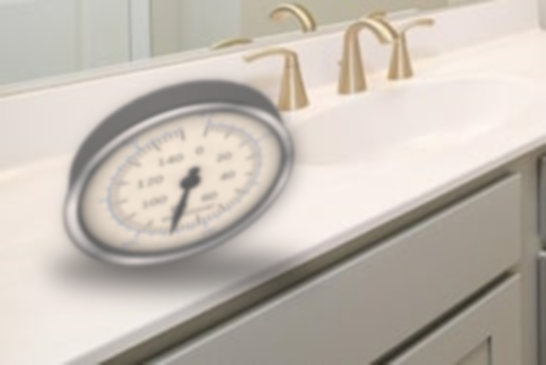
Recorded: 80,kg
